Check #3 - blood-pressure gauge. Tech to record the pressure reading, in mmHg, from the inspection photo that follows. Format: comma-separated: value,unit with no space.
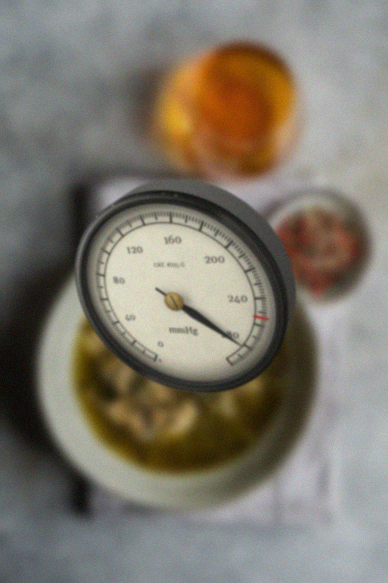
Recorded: 280,mmHg
